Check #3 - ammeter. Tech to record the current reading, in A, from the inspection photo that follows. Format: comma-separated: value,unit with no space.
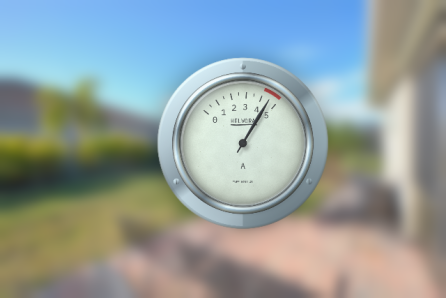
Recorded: 4.5,A
